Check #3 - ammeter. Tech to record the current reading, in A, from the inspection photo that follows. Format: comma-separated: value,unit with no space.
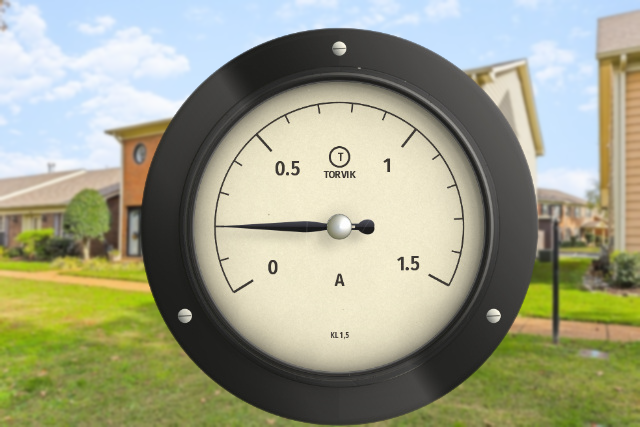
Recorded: 0.2,A
